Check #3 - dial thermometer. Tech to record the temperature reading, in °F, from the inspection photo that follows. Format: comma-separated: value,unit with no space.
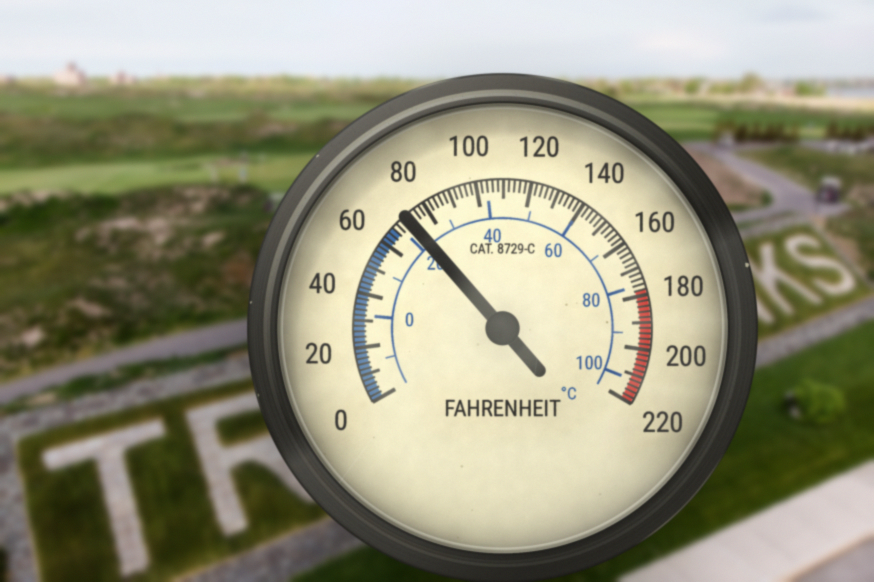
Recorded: 72,°F
